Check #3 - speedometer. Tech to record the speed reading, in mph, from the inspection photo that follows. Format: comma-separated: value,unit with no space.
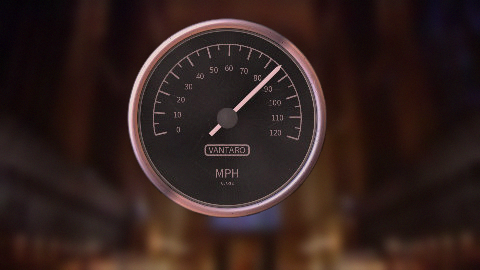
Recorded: 85,mph
